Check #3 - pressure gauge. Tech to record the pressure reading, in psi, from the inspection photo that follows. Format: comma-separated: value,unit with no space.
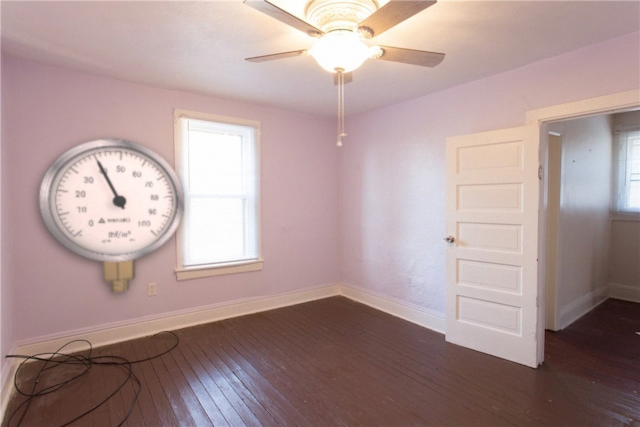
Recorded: 40,psi
